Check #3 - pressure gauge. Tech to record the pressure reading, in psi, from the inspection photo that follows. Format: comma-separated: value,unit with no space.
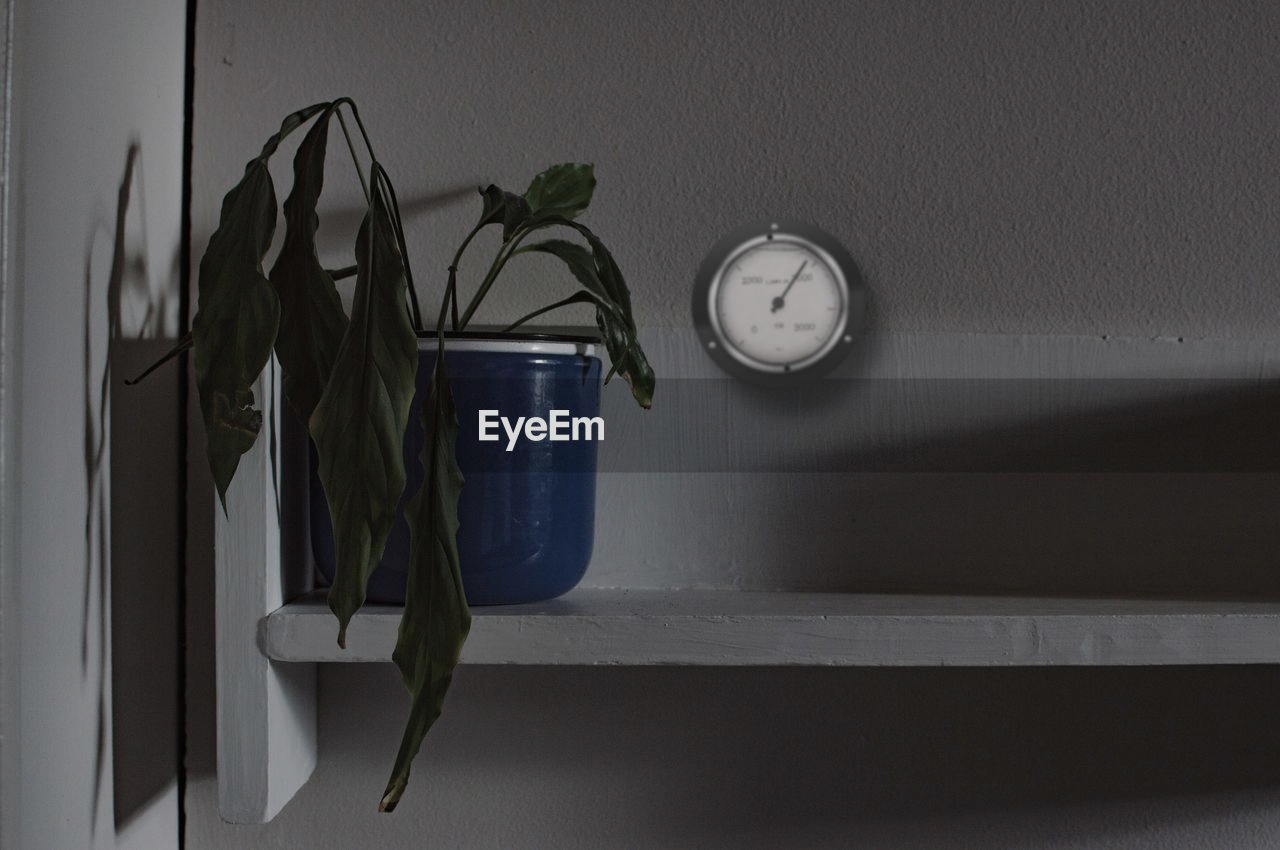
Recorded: 1900,psi
